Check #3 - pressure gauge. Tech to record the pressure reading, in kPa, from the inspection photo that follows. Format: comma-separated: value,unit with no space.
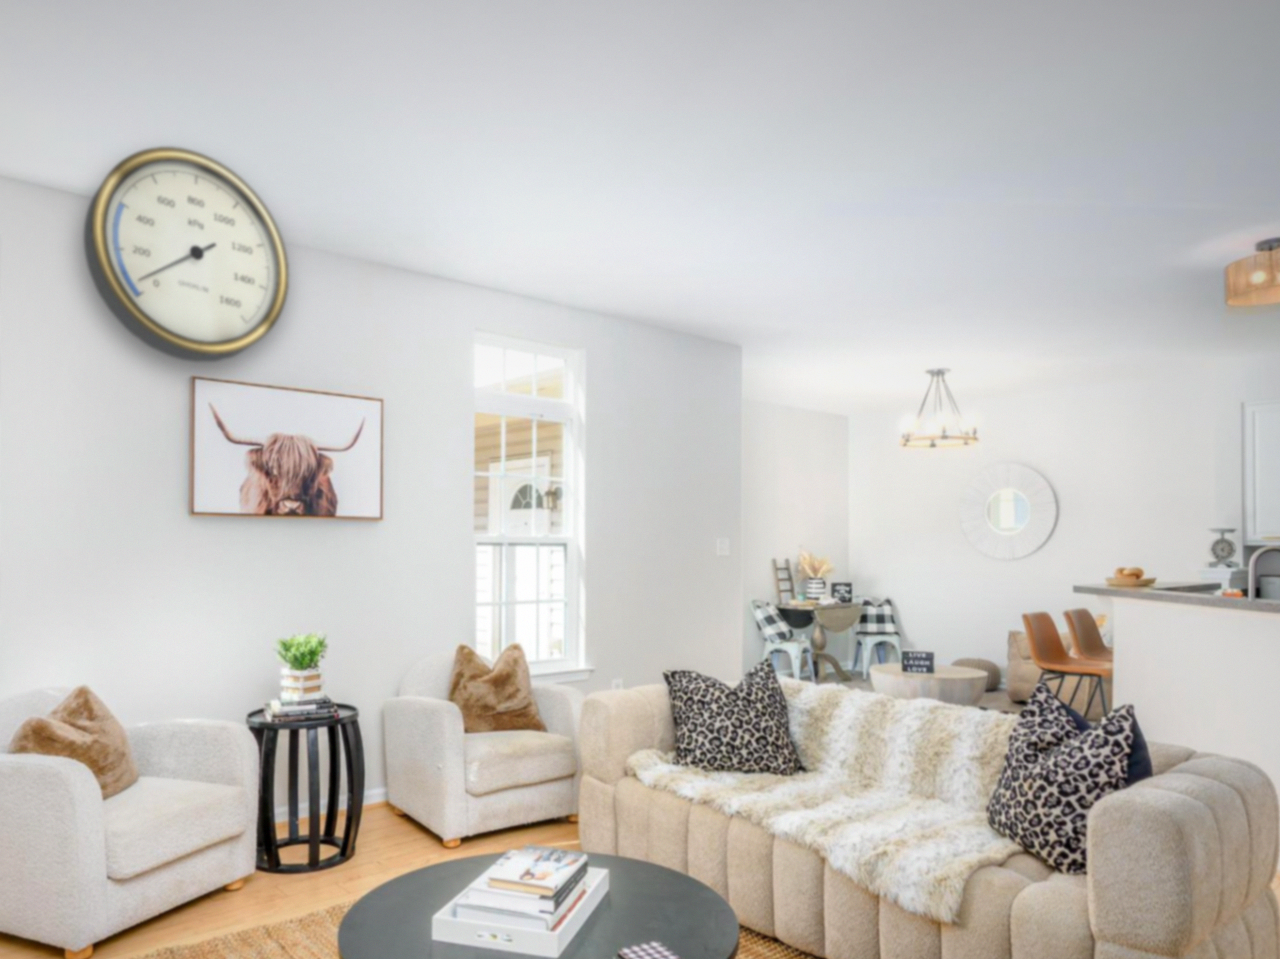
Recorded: 50,kPa
